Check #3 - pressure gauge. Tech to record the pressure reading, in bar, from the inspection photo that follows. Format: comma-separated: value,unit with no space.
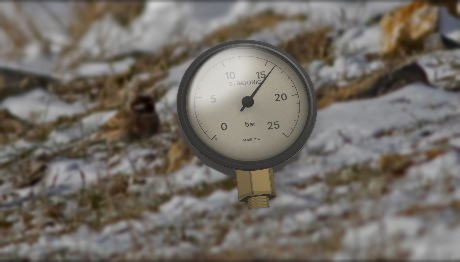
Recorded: 16,bar
